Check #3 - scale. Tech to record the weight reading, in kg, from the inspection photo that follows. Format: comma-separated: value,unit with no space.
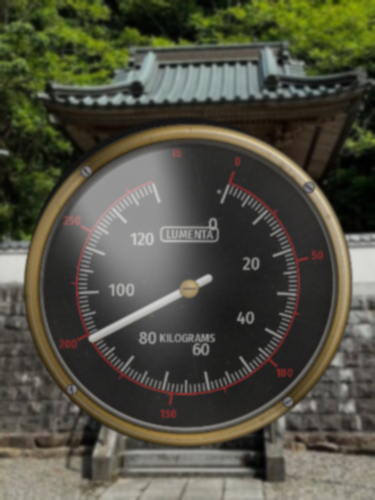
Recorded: 90,kg
